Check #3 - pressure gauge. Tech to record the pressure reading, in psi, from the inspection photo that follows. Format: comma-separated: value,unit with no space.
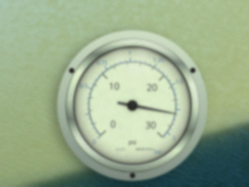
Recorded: 26,psi
